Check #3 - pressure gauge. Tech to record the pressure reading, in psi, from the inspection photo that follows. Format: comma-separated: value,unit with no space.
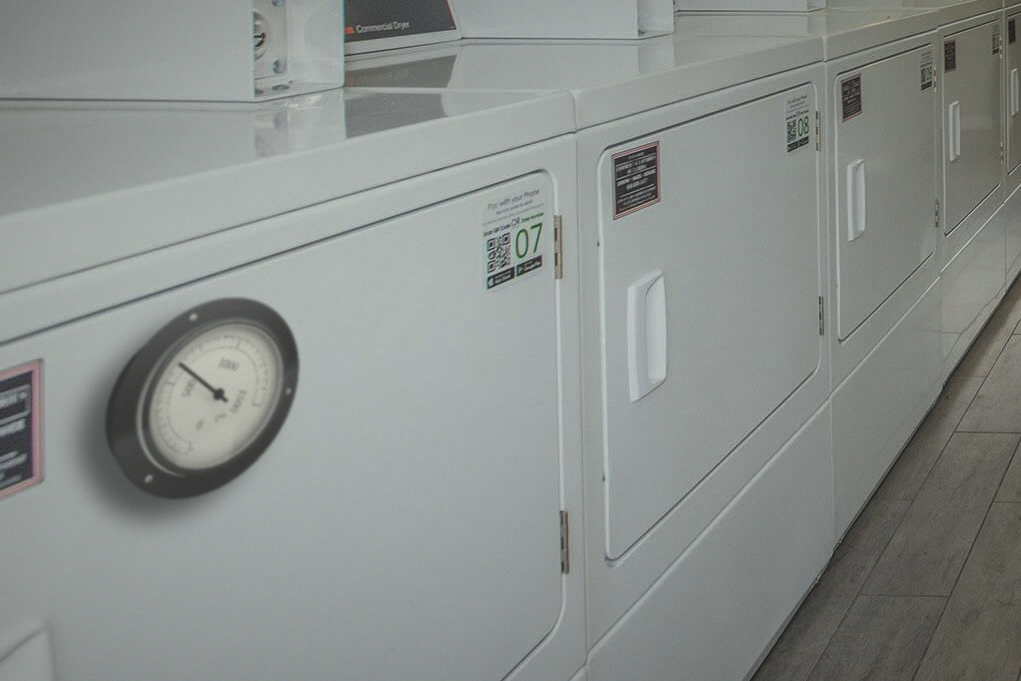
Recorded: 600,psi
